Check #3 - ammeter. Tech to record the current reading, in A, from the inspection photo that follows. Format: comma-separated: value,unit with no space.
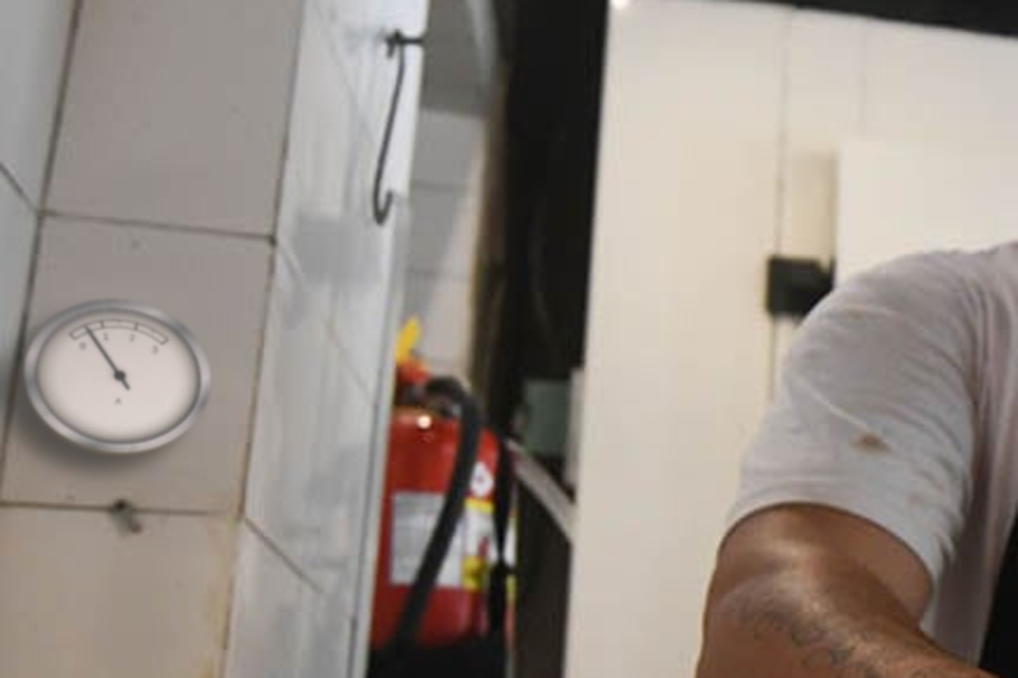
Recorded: 0.5,A
